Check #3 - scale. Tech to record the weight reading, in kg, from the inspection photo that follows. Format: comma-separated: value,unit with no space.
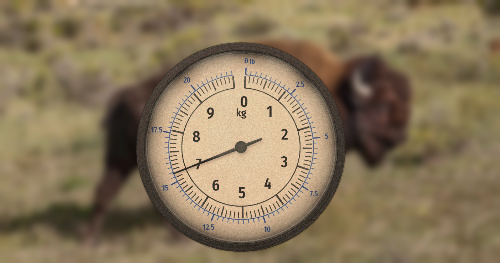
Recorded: 7,kg
